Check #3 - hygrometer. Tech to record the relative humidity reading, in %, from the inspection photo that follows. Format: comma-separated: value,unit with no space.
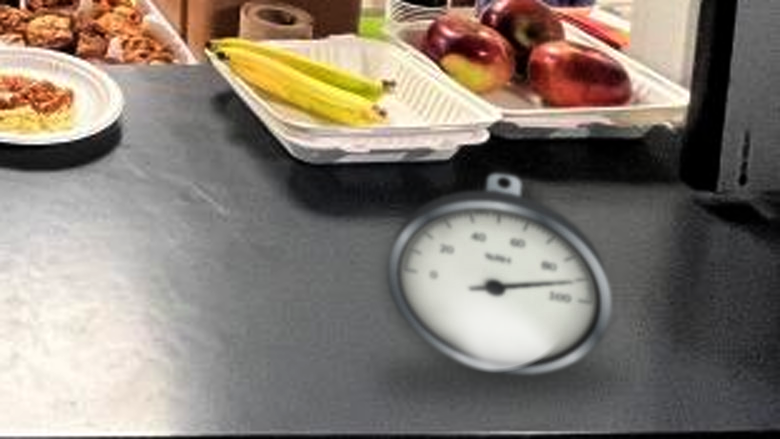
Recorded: 90,%
